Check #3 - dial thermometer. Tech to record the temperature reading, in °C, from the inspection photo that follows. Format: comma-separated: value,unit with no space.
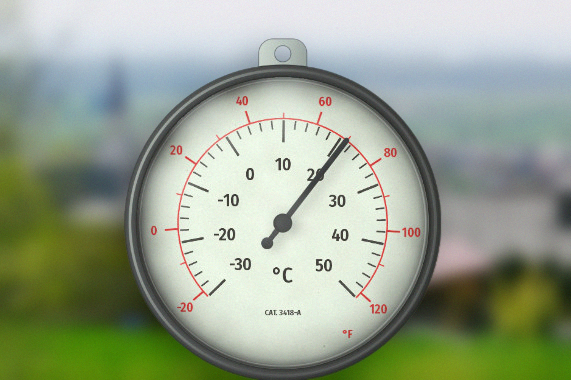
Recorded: 21,°C
